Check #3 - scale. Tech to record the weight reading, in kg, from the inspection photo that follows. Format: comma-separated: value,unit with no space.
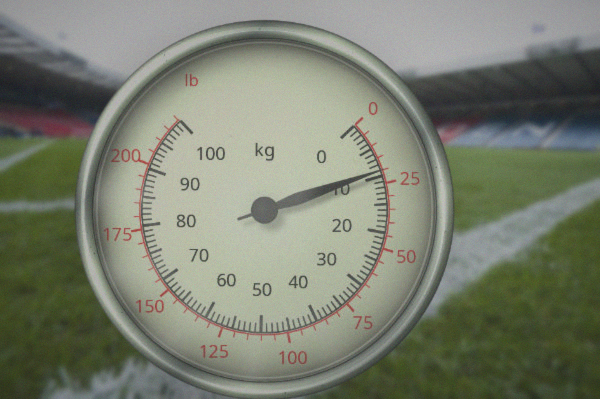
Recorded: 9,kg
